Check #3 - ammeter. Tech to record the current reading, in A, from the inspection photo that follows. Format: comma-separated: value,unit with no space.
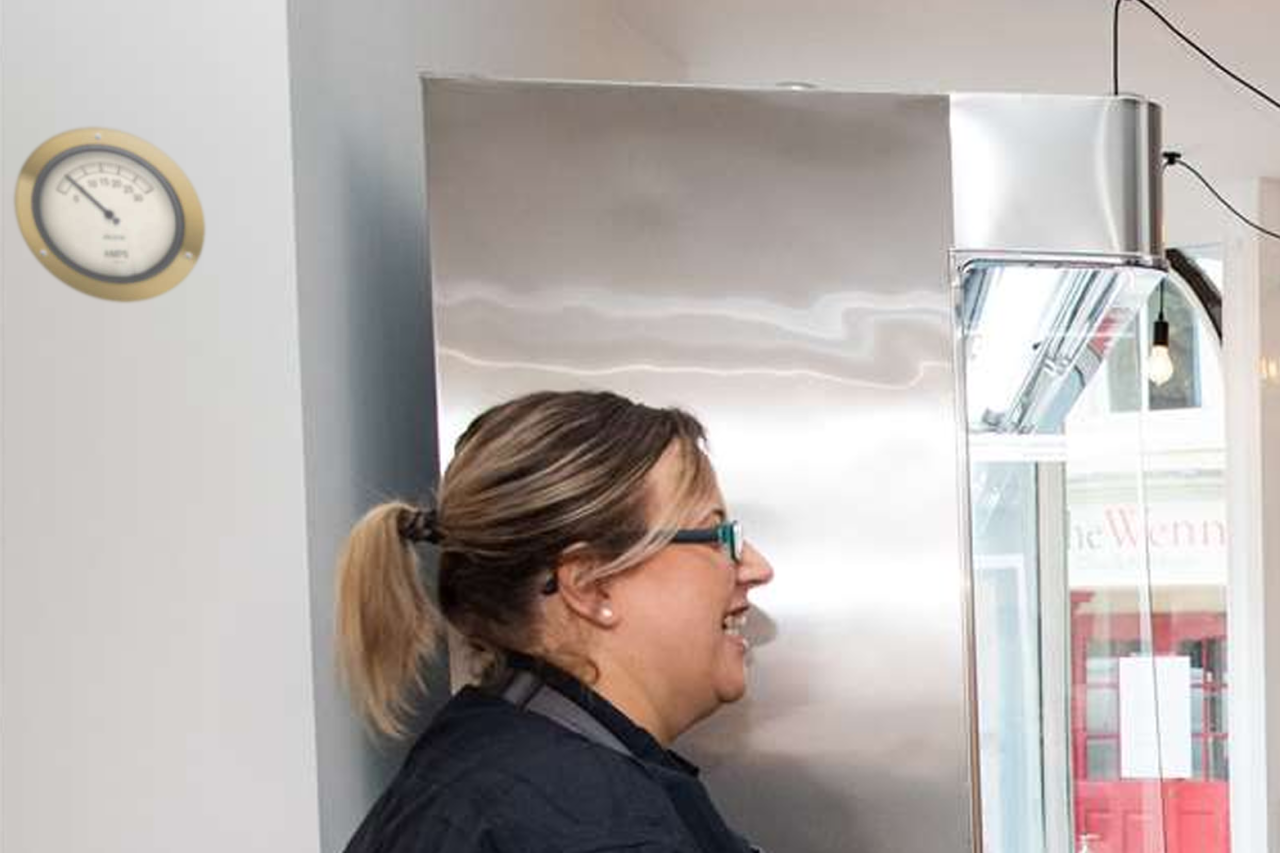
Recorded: 5,A
